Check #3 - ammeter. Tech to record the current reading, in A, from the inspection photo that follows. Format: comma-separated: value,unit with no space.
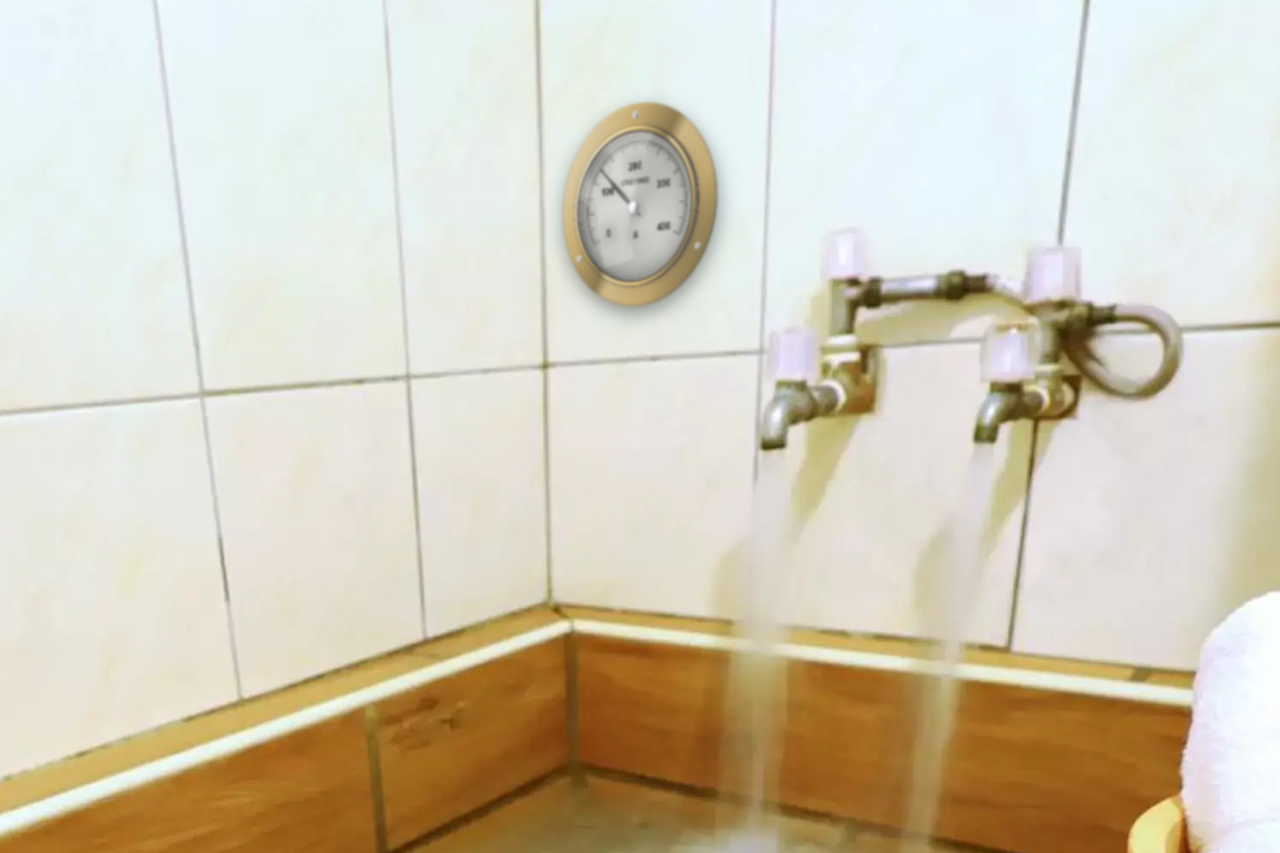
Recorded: 125,A
